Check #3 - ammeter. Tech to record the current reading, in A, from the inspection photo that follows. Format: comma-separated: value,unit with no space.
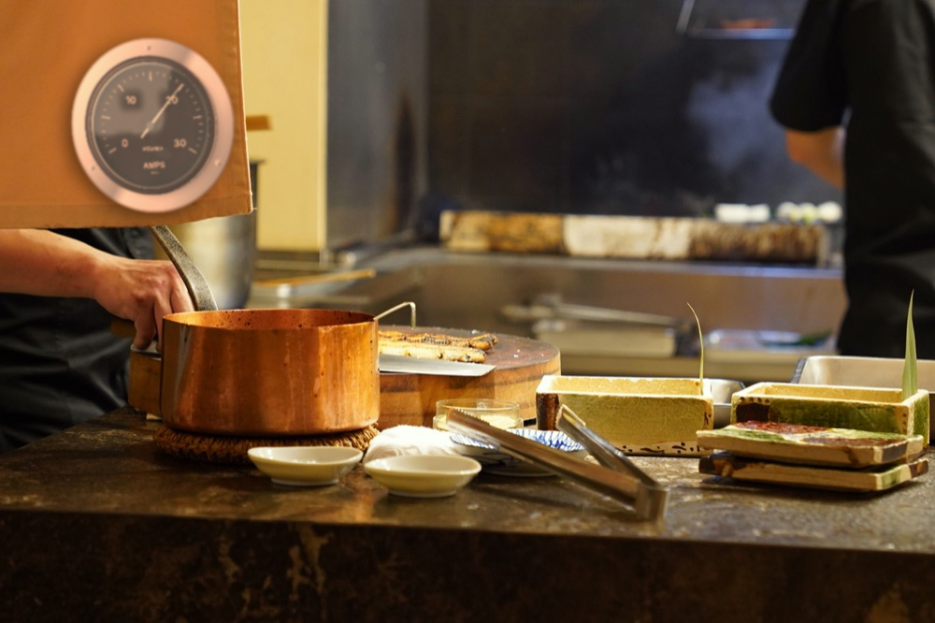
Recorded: 20,A
